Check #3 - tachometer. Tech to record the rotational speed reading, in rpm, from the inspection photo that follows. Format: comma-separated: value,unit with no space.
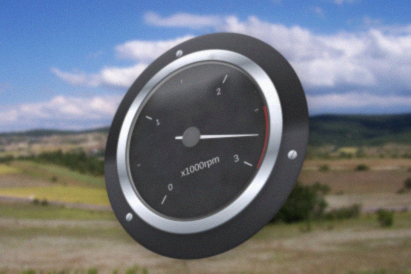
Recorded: 2750,rpm
